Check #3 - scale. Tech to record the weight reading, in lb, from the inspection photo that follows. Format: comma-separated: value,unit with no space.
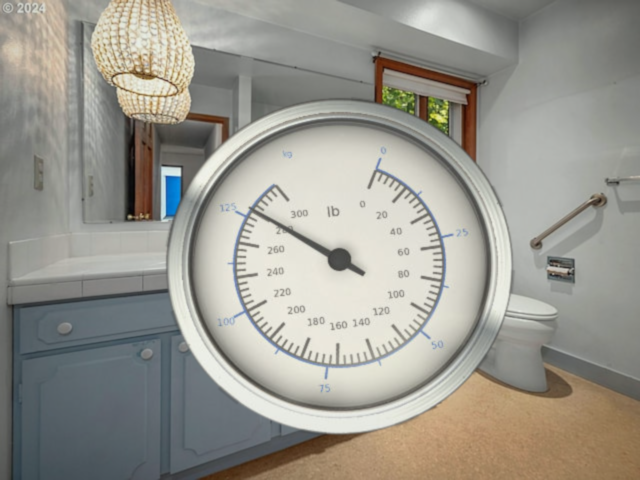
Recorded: 280,lb
